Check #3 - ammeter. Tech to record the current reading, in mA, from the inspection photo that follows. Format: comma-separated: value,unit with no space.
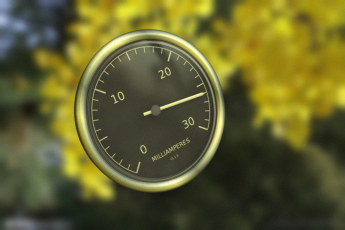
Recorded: 26,mA
